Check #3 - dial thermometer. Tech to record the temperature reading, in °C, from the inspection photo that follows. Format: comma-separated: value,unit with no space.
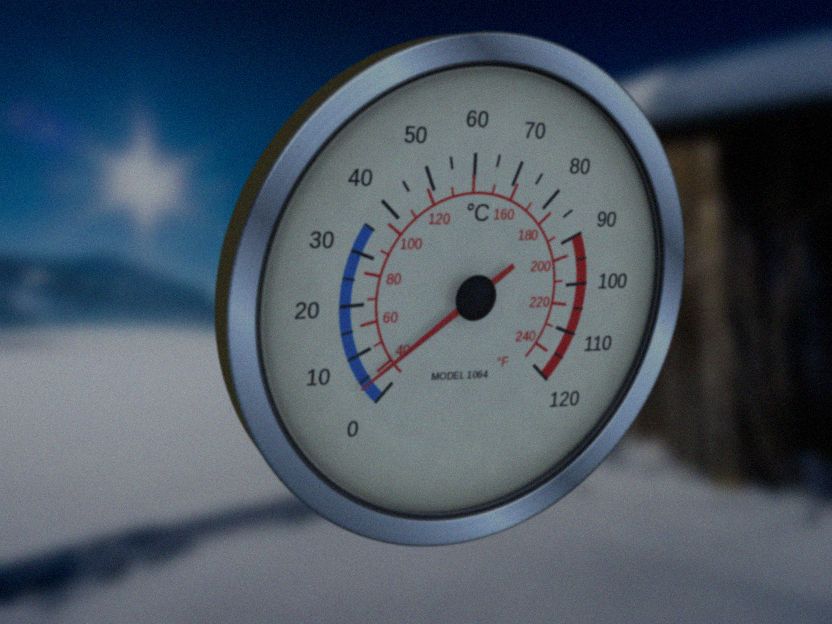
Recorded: 5,°C
